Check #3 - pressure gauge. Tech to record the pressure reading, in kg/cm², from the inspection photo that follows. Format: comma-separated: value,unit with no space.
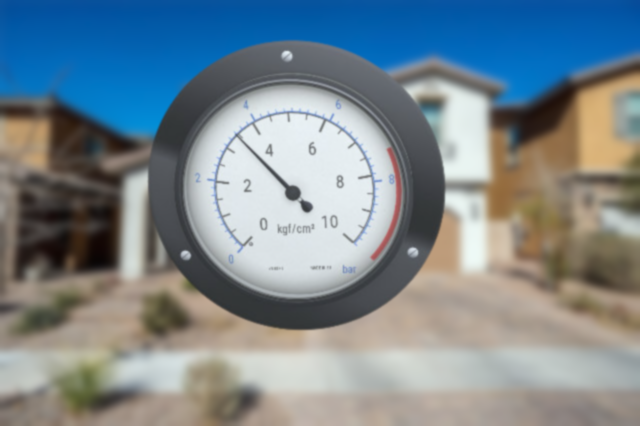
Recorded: 3.5,kg/cm²
